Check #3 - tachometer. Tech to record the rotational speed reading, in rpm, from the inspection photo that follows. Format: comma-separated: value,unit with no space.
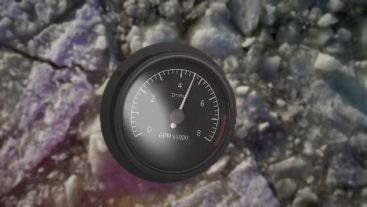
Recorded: 4600,rpm
